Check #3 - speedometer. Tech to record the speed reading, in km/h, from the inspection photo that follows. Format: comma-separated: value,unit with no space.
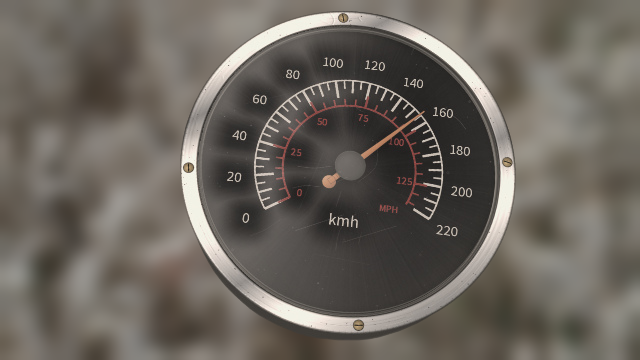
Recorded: 155,km/h
